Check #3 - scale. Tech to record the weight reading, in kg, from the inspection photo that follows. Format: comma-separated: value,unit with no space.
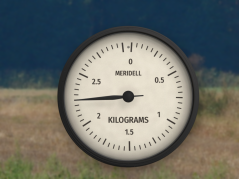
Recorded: 2.25,kg
